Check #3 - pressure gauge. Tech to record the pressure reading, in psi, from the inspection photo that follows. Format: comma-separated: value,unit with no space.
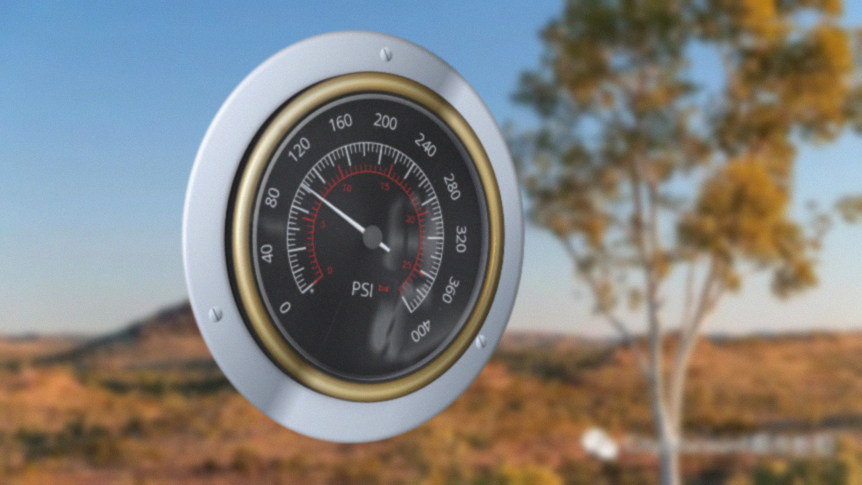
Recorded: 100,psi
